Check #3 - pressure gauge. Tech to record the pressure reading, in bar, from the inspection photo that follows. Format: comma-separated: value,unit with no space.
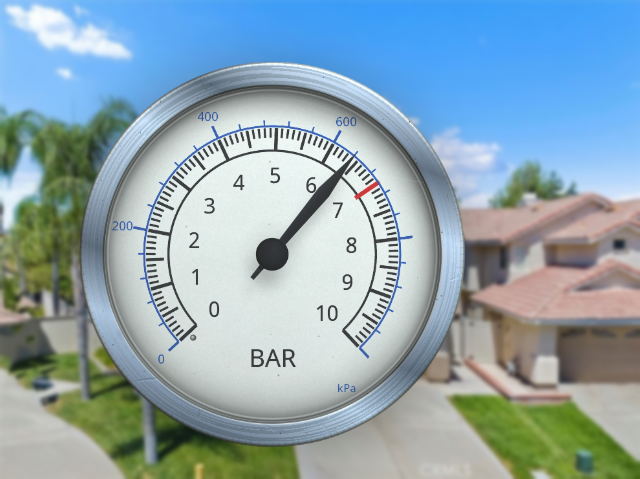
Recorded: 6.4,bar
